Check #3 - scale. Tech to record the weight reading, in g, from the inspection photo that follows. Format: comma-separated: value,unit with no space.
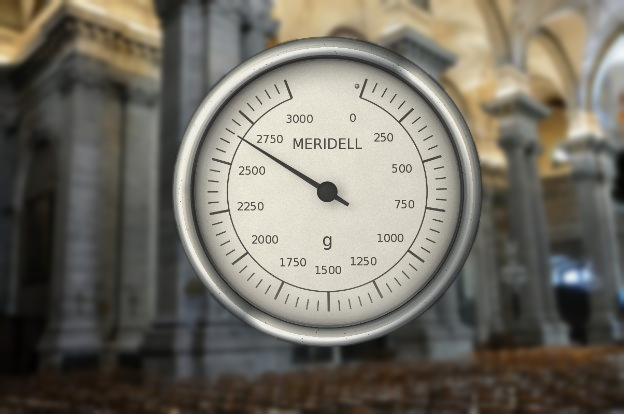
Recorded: 2650,g
